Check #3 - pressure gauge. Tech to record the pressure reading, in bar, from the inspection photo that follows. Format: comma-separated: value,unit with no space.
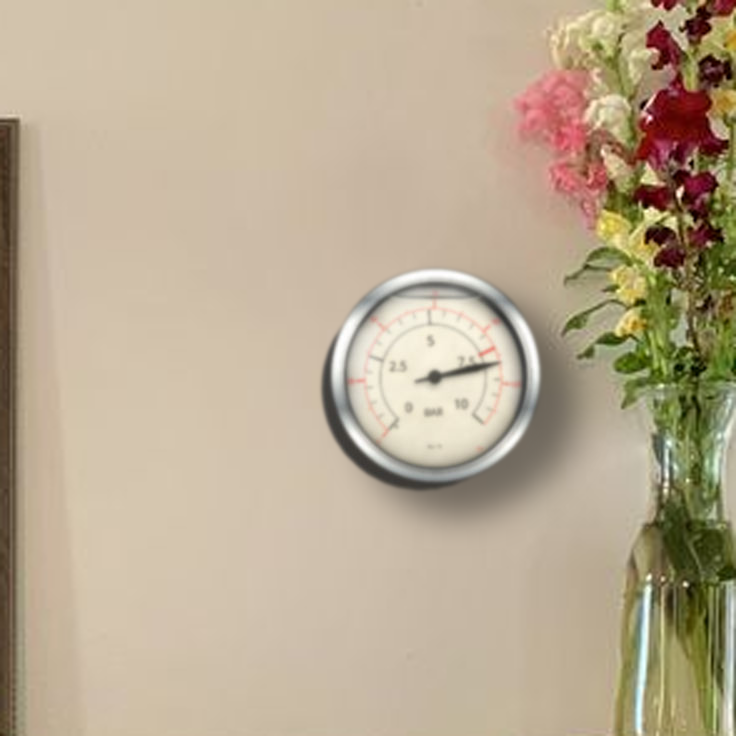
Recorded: 8,bar
